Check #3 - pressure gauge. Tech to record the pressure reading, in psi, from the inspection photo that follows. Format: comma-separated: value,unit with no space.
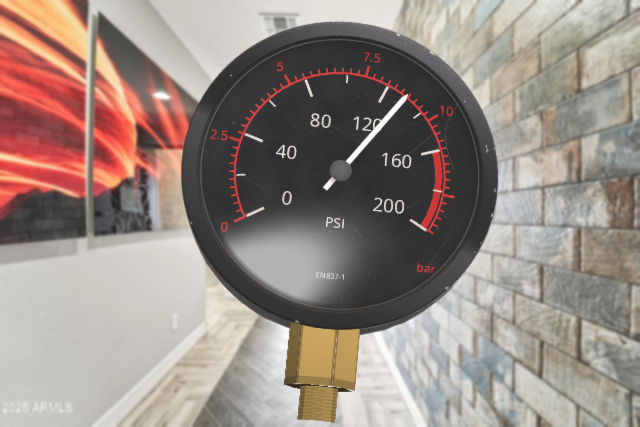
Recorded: 130,psi
